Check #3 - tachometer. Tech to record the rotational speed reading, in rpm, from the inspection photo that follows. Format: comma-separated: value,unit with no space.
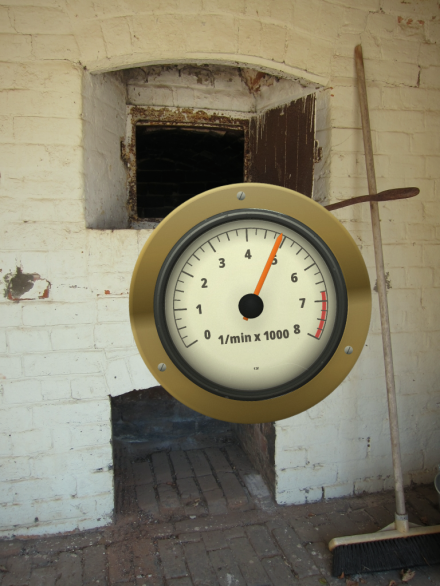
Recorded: 4875,rpm
